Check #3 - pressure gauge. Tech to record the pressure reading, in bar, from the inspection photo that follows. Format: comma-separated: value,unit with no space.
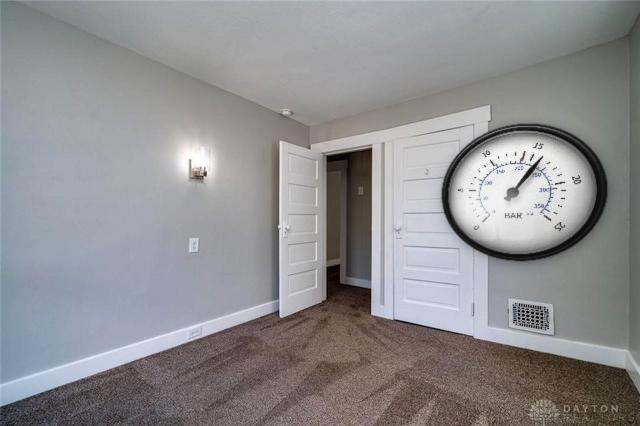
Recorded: 16,bar
